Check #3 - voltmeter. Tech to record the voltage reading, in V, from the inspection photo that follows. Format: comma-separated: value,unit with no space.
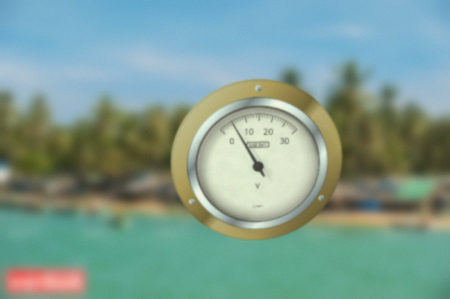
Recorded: 5,V
